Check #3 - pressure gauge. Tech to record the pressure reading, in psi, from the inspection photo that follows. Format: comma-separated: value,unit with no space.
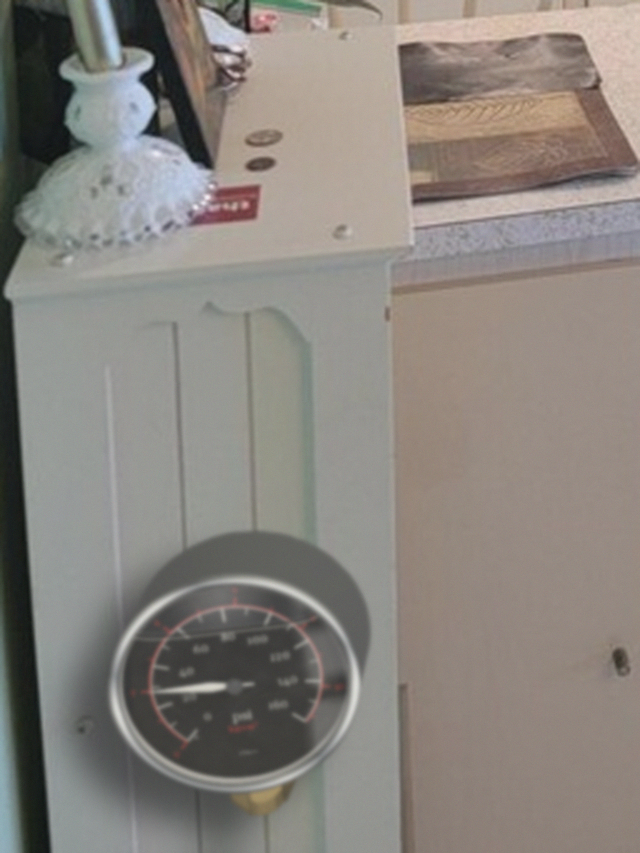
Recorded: 30,psi
